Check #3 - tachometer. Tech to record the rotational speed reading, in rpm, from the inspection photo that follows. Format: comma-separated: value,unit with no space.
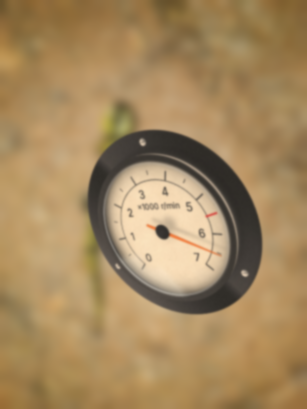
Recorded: 6500,rpm
